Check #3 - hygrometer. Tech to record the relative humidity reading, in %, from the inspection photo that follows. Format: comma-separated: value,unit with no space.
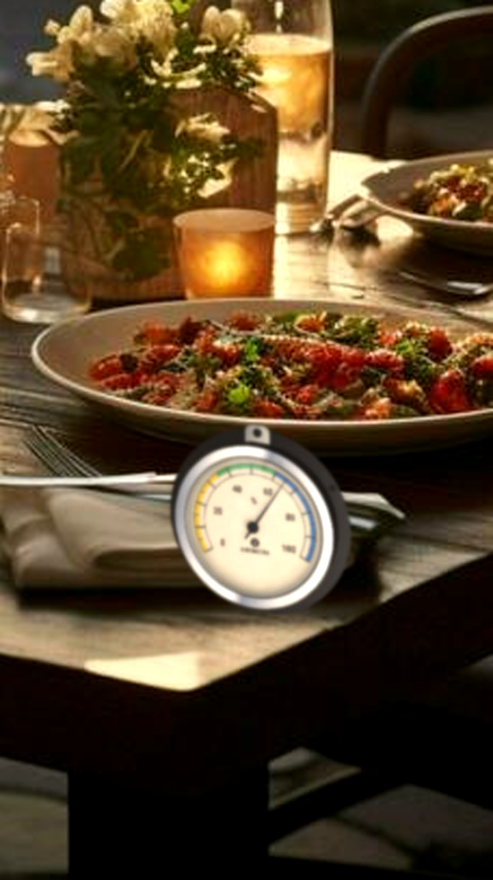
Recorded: 65,%
